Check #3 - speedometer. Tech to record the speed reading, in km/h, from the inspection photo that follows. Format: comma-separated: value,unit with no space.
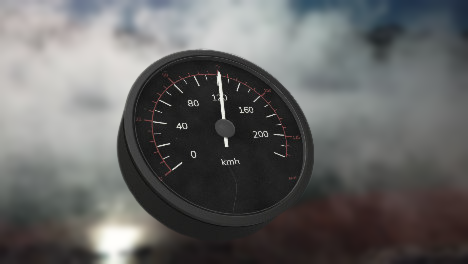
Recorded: 120,km/h
